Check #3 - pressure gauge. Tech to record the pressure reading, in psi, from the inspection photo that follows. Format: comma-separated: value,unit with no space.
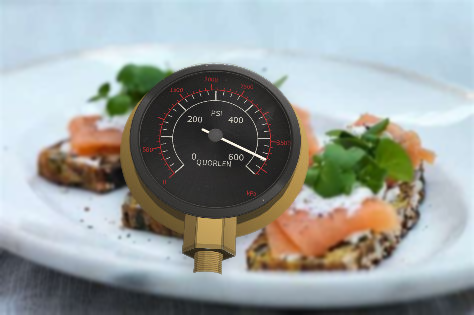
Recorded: 560,psi
